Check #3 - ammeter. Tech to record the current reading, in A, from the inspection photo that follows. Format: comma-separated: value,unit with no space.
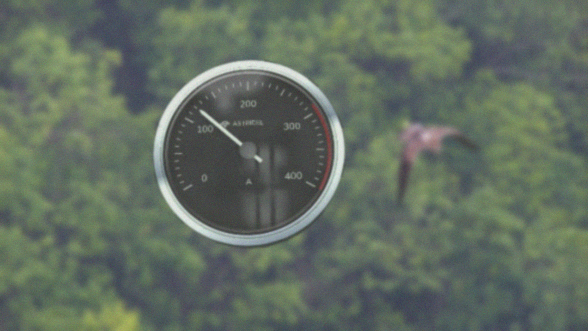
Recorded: 120,A
